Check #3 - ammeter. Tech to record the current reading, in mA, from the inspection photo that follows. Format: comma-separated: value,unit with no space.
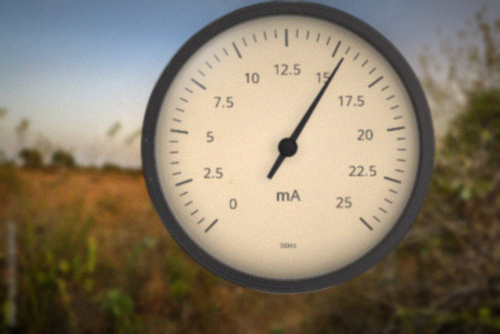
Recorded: 15.5,mA
